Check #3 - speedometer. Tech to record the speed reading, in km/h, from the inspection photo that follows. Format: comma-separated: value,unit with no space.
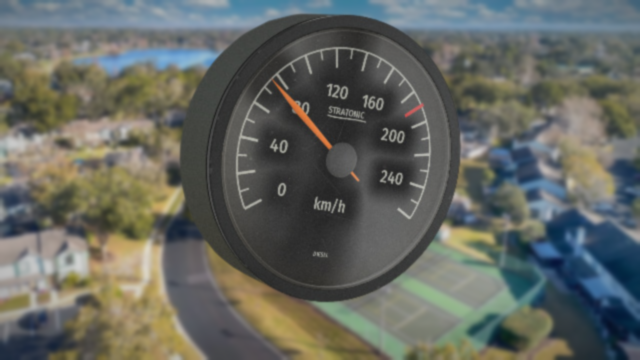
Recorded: 75,km/h
